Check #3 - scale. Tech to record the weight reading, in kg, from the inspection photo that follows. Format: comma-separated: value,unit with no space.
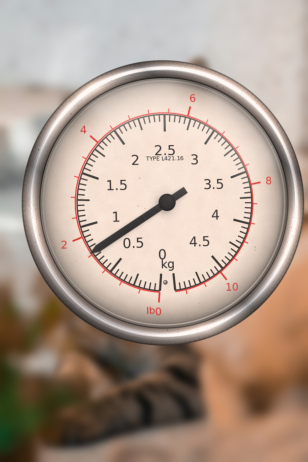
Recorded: 0.75,kg
